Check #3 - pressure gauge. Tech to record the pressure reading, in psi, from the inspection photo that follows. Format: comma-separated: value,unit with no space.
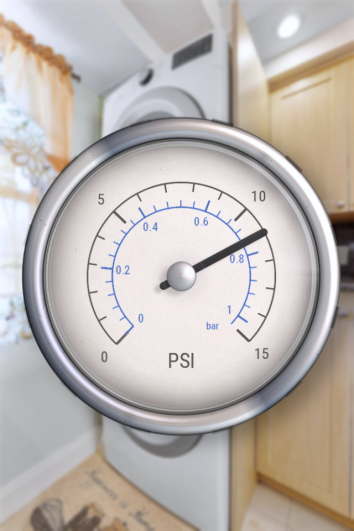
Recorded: 11,psi
